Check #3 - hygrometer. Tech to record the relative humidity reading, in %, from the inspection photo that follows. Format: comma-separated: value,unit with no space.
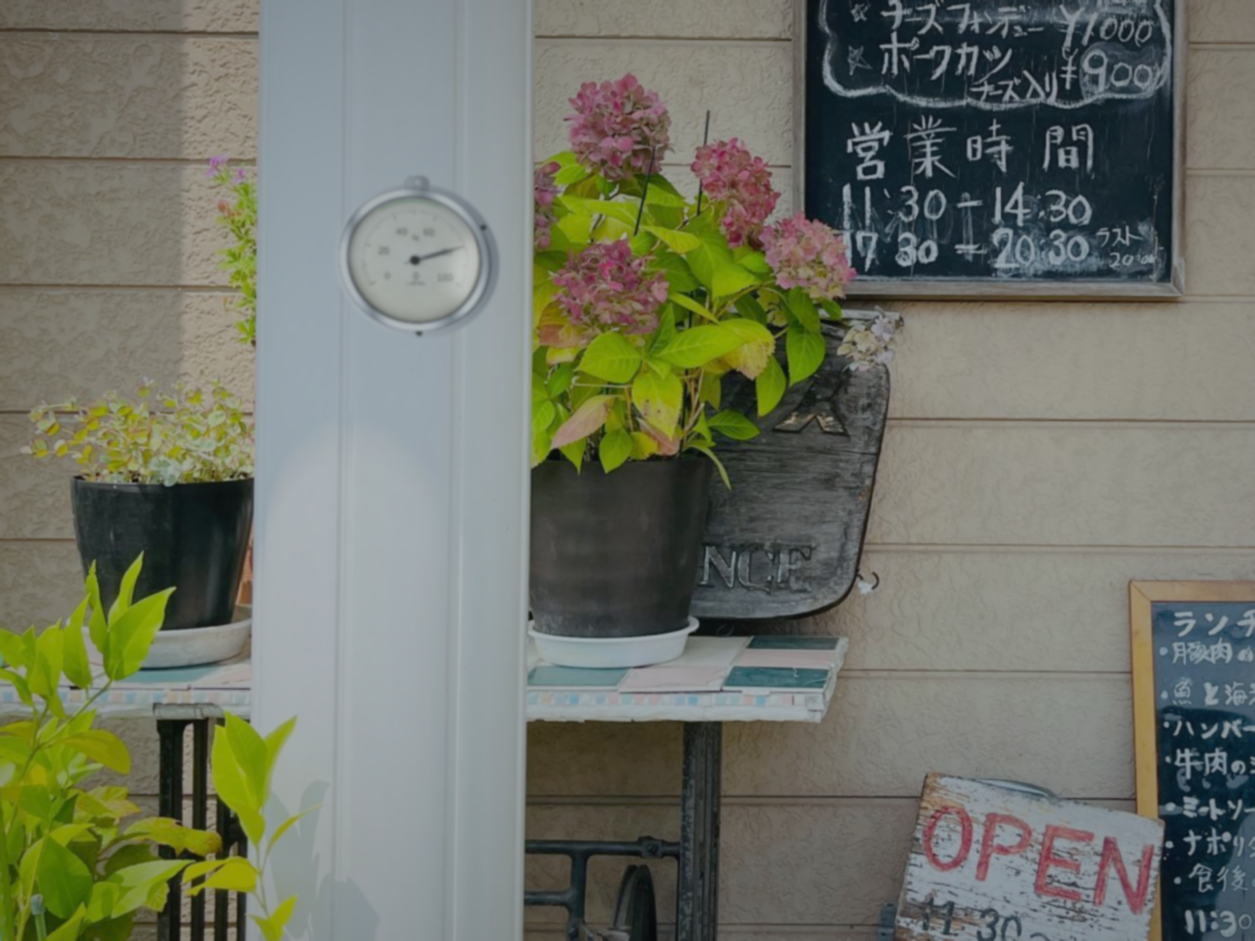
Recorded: 80,%
